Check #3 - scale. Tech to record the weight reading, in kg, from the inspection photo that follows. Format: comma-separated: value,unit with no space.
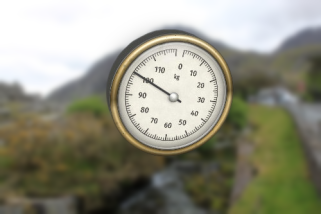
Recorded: 100,kg
